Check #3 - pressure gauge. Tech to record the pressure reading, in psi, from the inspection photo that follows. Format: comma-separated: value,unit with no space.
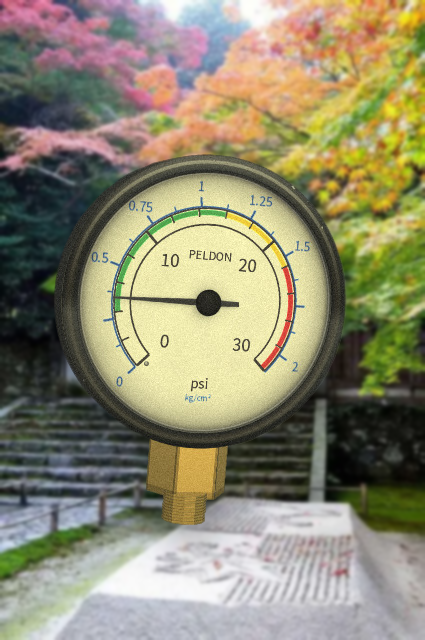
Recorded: 5,psi
